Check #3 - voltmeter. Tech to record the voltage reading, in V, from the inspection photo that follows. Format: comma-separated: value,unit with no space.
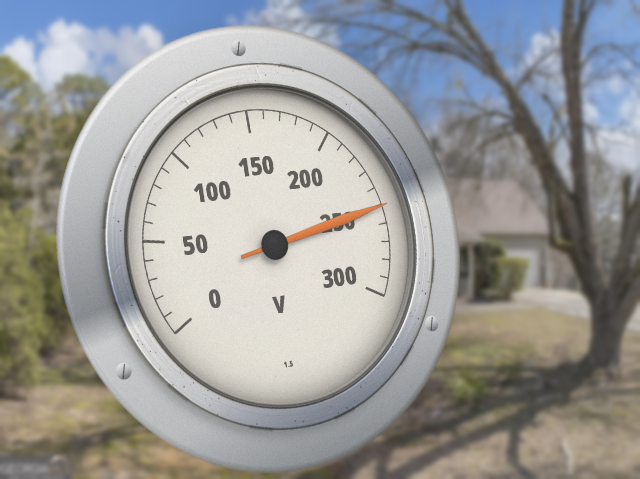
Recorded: 250,V
